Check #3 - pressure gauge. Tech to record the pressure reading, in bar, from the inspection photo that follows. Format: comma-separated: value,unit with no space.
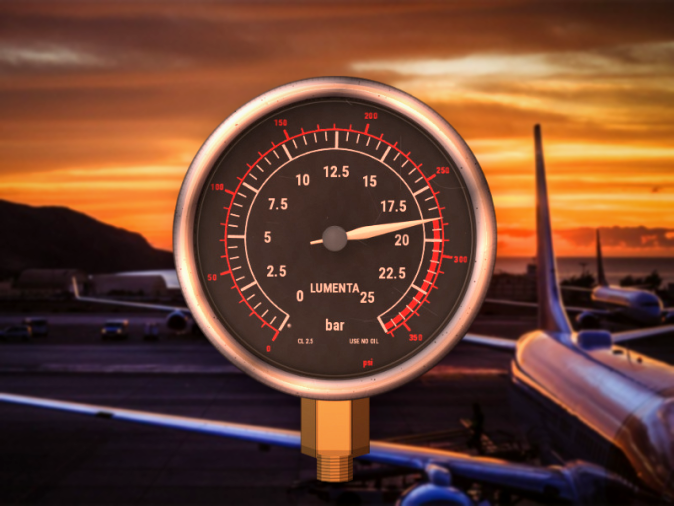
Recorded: 19,bar
